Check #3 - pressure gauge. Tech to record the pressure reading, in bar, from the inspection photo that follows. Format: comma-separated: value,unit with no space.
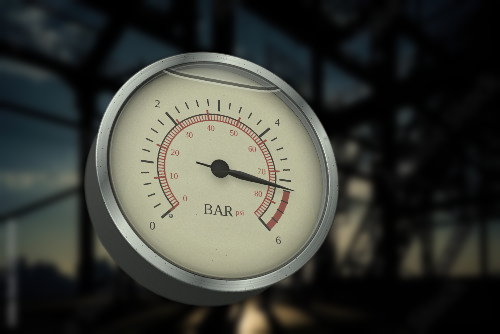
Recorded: 5.2,bar
